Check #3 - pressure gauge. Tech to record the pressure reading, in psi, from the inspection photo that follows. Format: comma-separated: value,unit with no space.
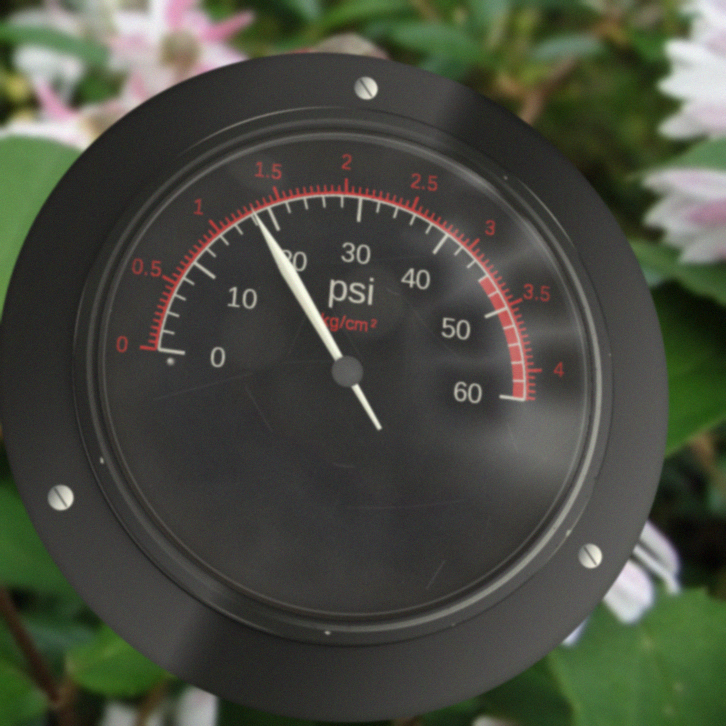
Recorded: 18,psi
